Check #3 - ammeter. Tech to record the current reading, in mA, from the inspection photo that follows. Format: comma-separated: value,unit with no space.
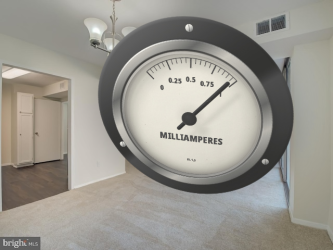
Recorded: 0.95,mA
